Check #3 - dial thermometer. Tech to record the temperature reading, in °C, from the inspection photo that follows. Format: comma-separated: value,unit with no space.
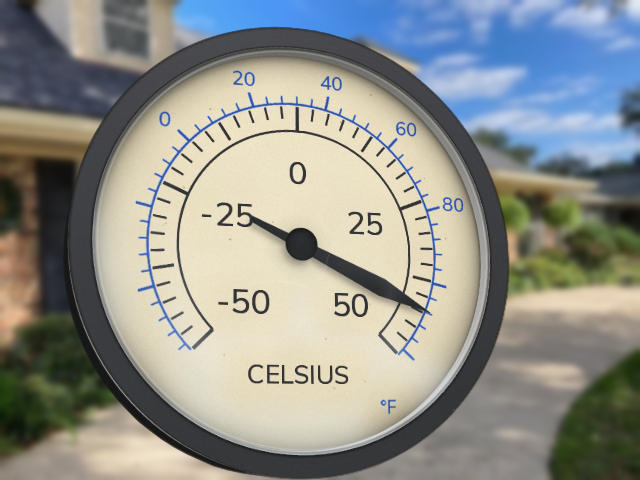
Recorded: 42.5,°C
